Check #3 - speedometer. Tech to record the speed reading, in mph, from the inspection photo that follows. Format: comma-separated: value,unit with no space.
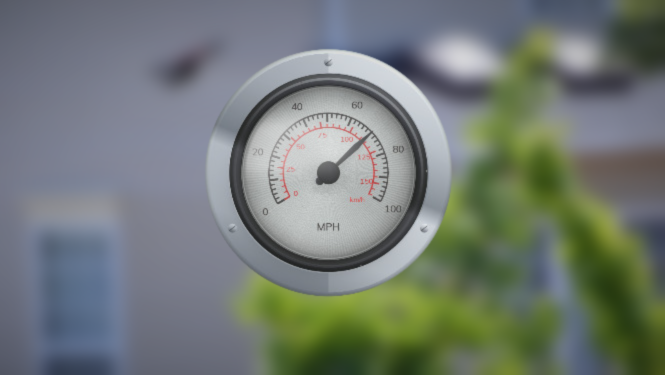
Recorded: 70,mph
